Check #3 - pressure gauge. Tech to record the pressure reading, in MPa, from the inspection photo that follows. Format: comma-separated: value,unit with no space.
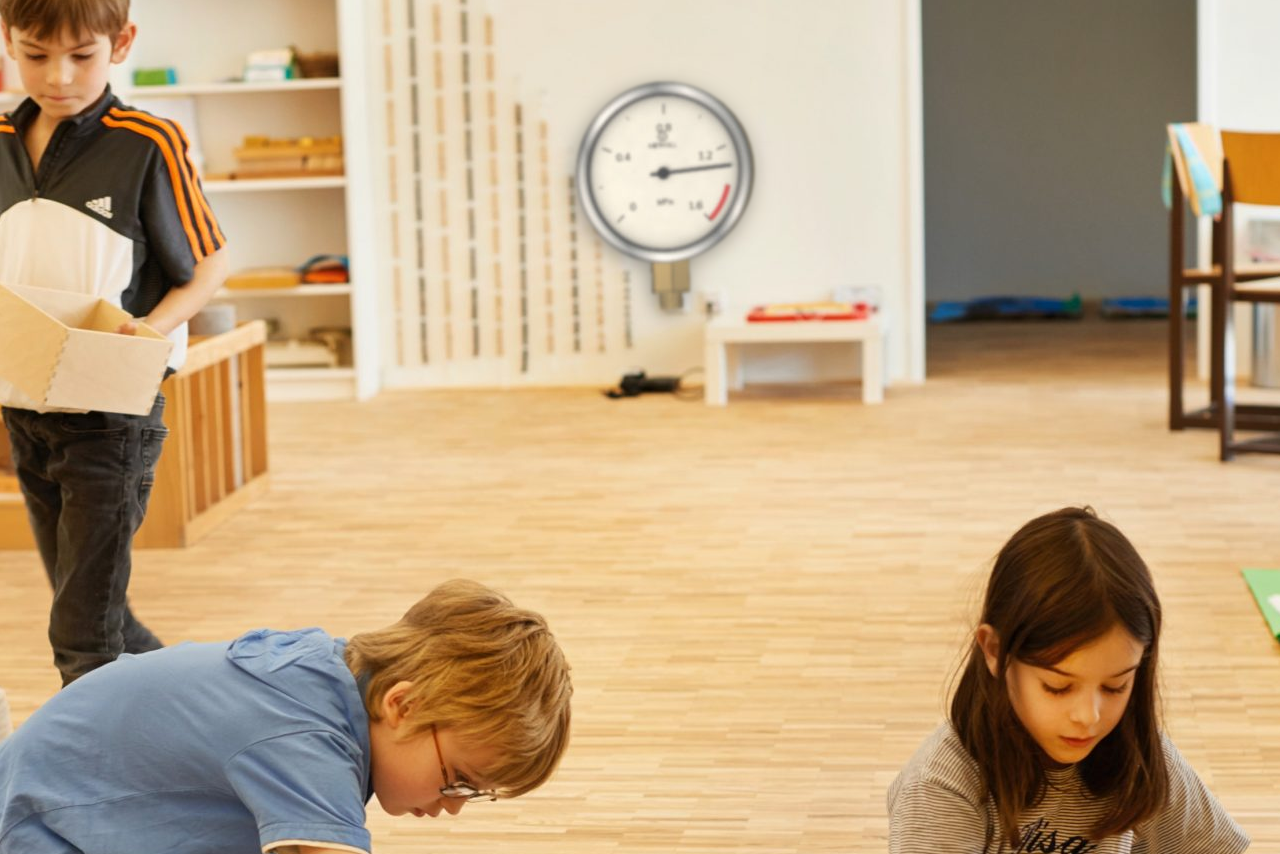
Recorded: 1.3,MPa
